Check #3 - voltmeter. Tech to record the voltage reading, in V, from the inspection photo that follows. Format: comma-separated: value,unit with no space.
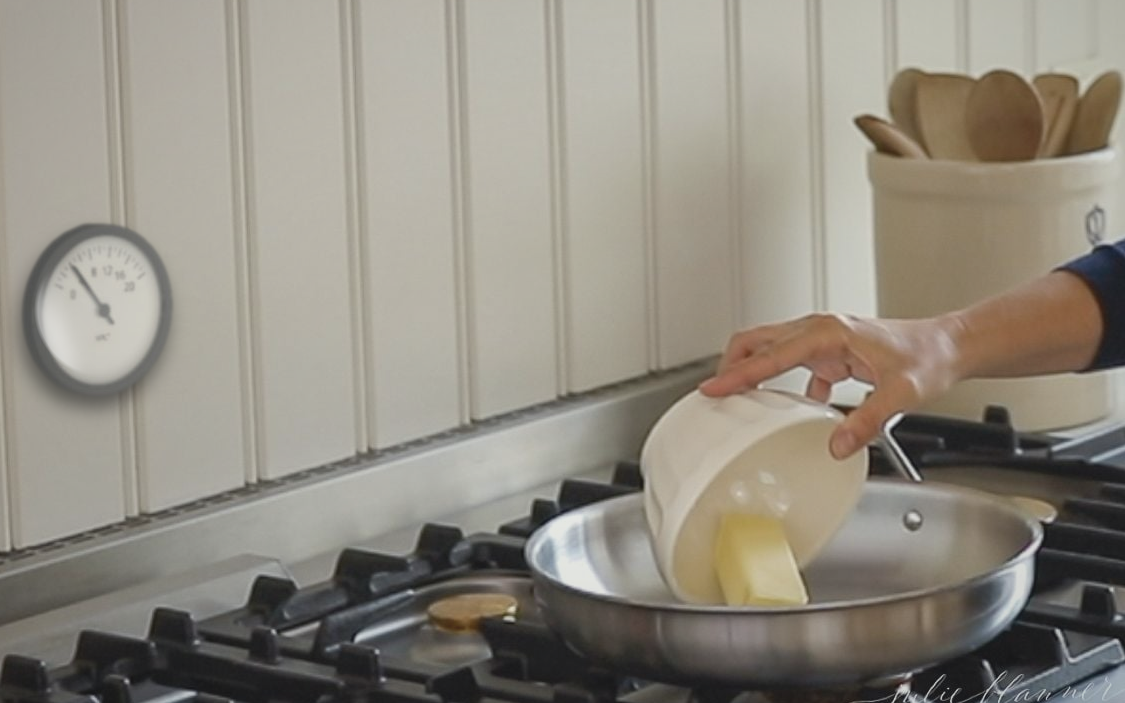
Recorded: 4,V
